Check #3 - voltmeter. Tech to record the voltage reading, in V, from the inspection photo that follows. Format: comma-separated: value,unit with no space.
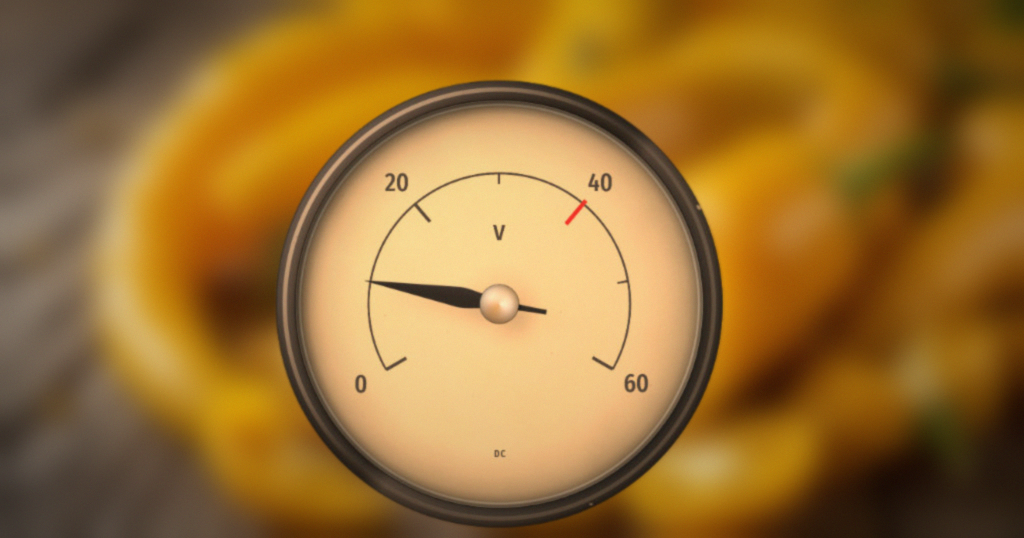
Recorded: 10,V
